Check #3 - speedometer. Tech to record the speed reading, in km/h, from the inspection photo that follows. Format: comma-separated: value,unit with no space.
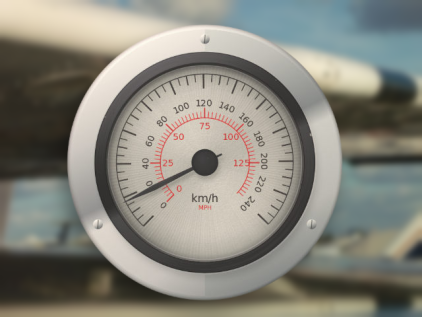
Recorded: 17.5,km/h
